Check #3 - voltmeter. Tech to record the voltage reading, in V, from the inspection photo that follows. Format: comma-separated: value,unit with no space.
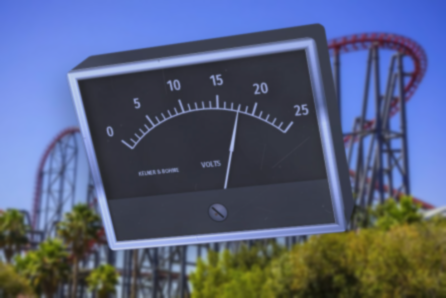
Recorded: 18,V
